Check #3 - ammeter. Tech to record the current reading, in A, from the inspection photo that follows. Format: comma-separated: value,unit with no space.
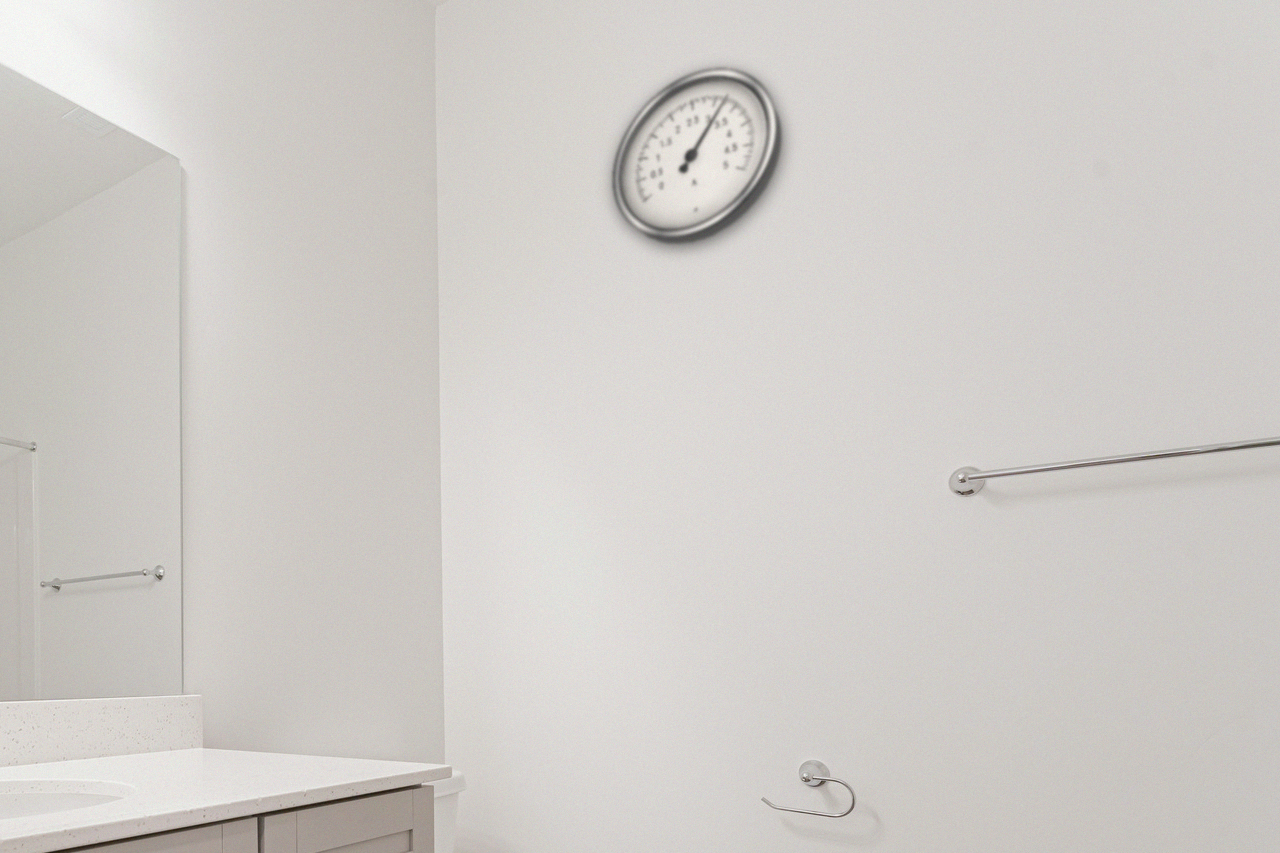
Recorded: 3.25,A
